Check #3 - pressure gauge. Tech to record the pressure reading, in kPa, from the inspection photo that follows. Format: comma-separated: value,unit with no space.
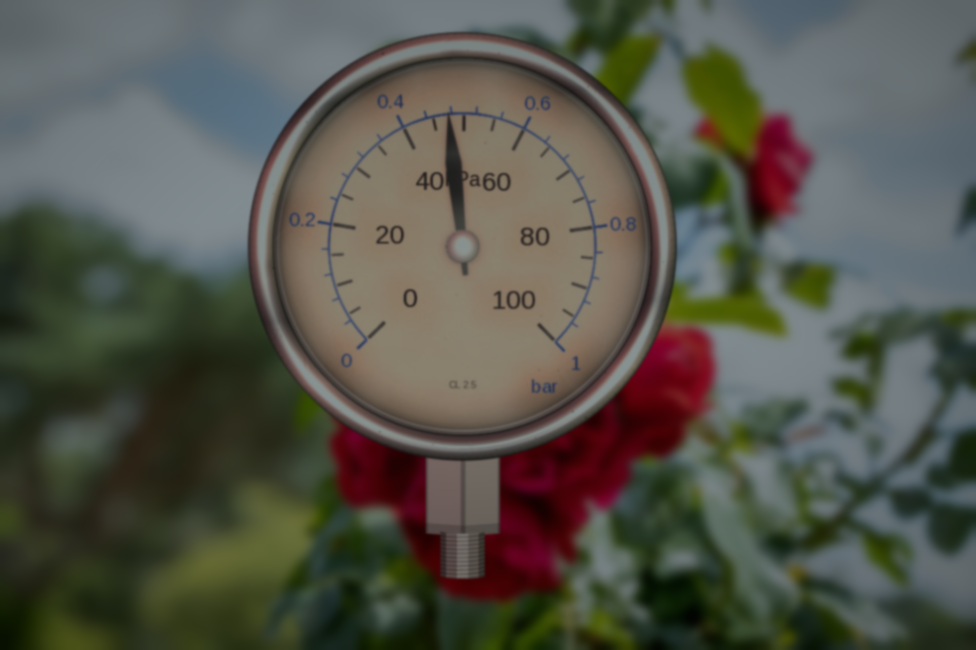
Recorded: 47.5,kPa
